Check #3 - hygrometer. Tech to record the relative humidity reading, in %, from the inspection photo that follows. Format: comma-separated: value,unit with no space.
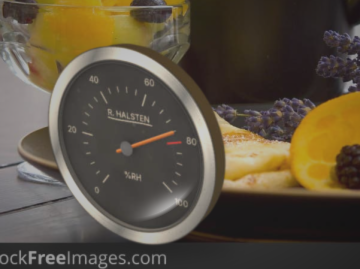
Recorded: 76,%
